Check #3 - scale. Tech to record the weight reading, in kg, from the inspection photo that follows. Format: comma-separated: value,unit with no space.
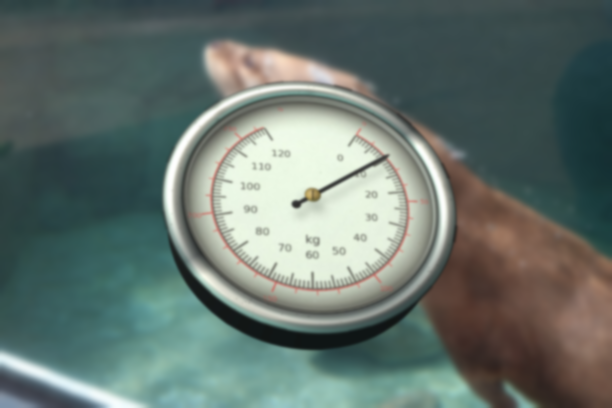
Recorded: 10,kg
